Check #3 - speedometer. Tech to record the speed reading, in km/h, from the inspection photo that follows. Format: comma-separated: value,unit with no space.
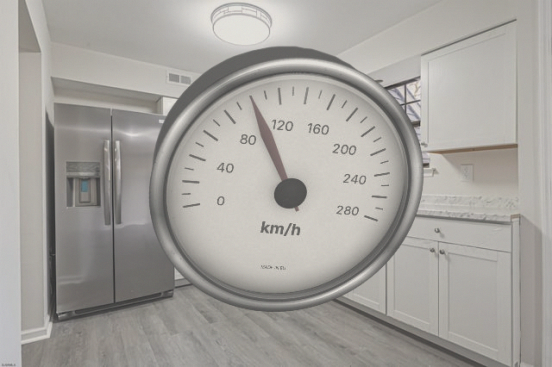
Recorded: 100,km/h
